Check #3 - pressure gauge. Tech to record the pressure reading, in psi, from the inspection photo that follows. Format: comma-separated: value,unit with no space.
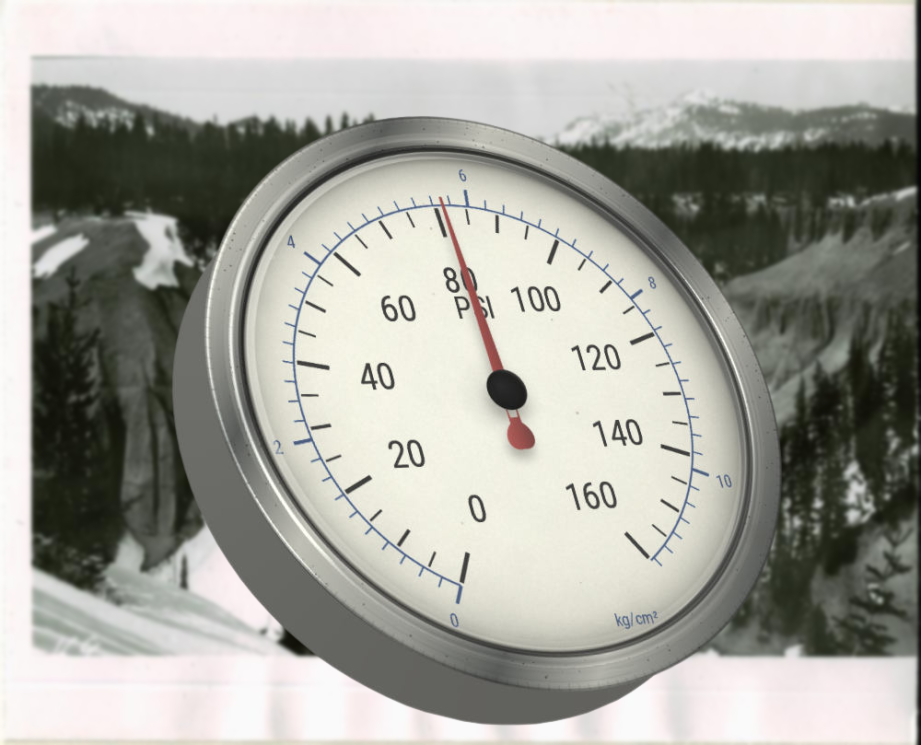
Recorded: 80,psi
